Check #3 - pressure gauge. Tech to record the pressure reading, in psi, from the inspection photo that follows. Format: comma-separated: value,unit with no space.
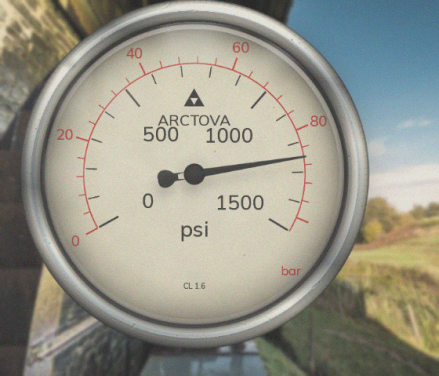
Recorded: 1250,psi
